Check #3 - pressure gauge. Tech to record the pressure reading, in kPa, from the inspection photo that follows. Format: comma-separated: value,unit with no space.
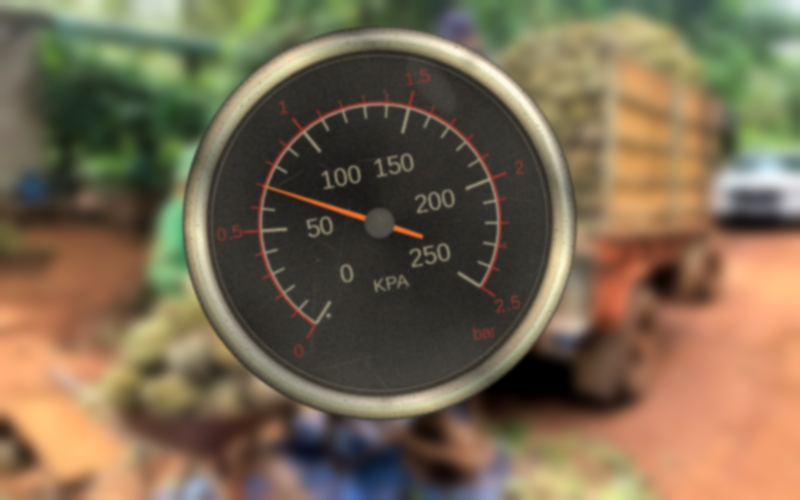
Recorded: 70,kPa
